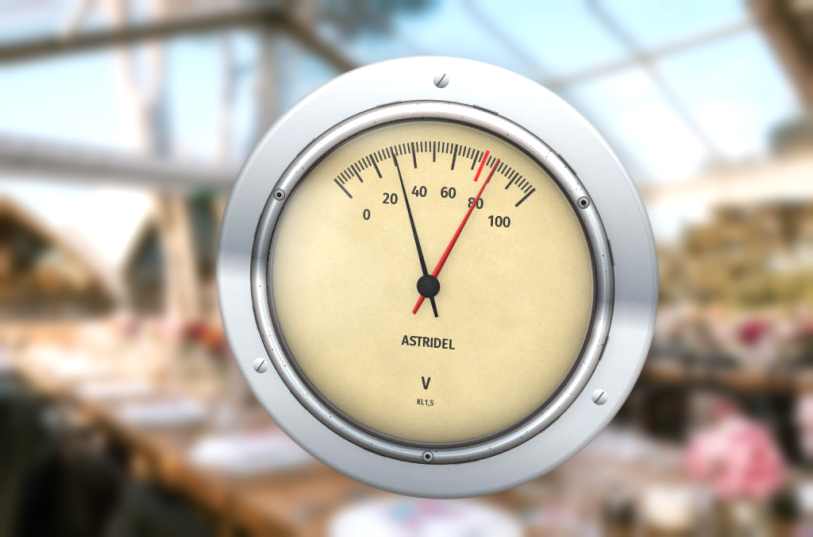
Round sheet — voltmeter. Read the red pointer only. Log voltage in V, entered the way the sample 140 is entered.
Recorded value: 80
